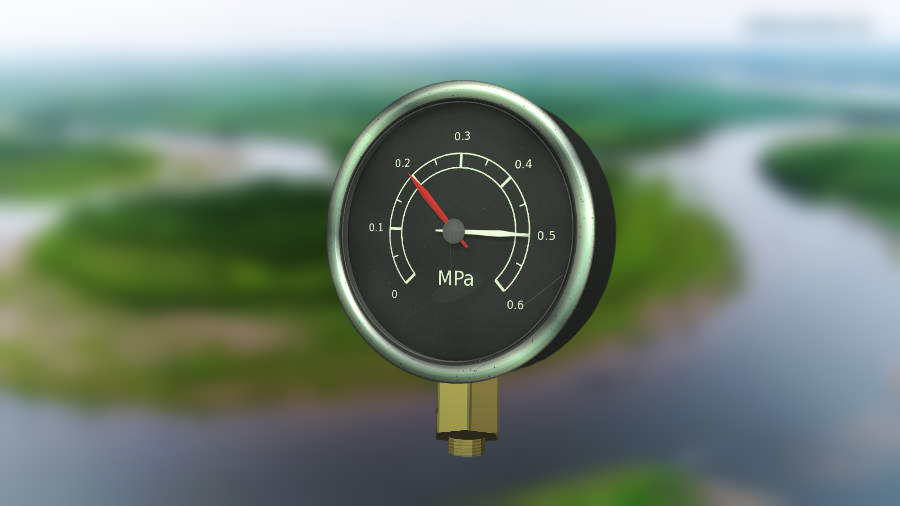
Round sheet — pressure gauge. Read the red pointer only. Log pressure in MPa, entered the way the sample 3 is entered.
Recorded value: 0.2
